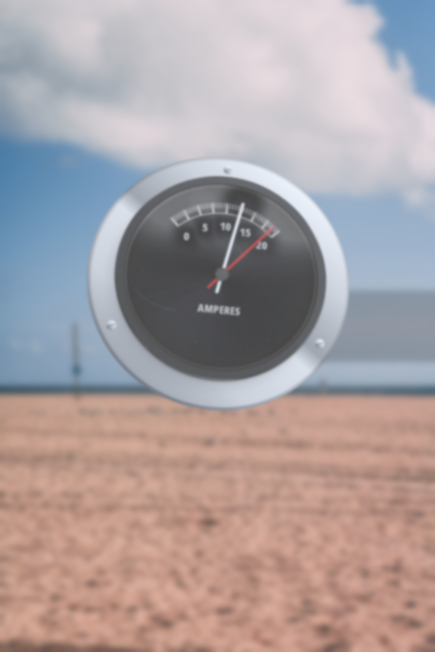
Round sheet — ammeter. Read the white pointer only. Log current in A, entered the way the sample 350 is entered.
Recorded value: 12.5
